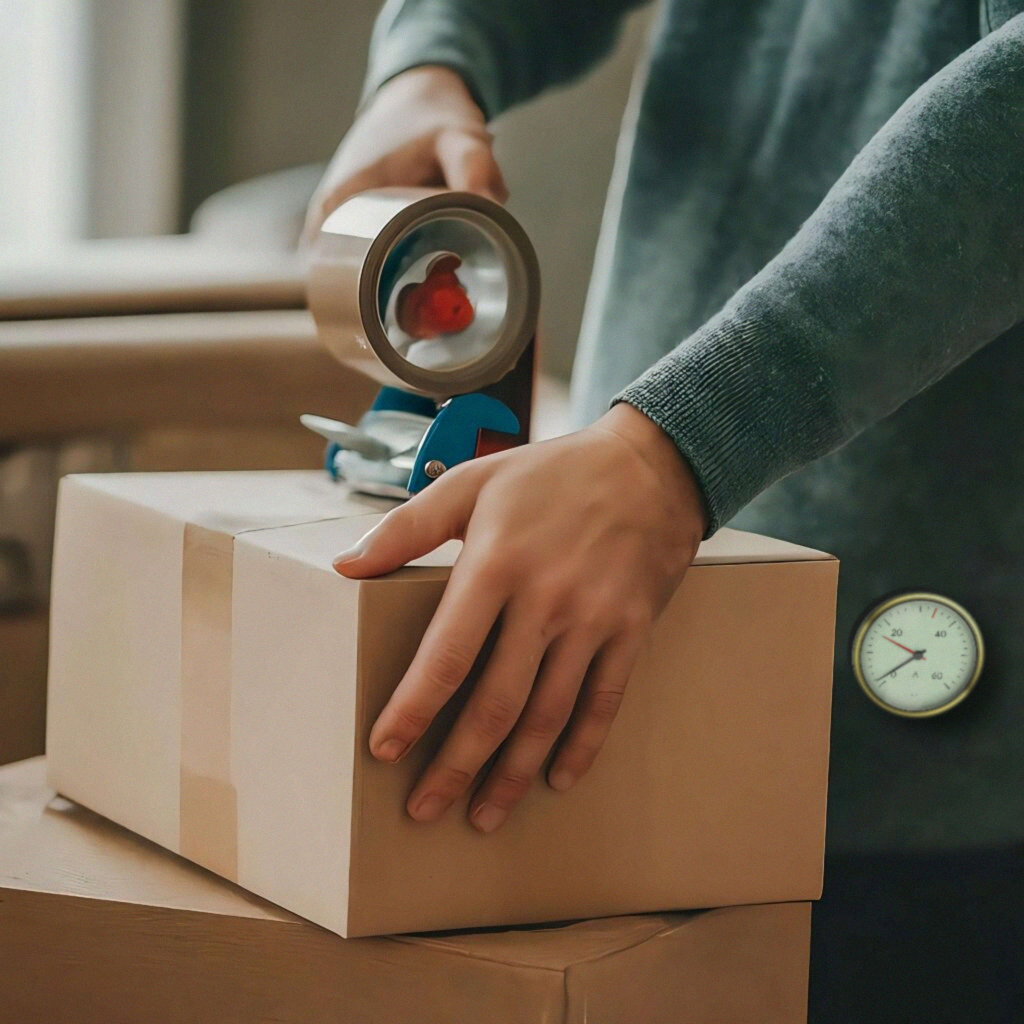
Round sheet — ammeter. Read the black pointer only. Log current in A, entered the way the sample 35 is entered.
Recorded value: 2
